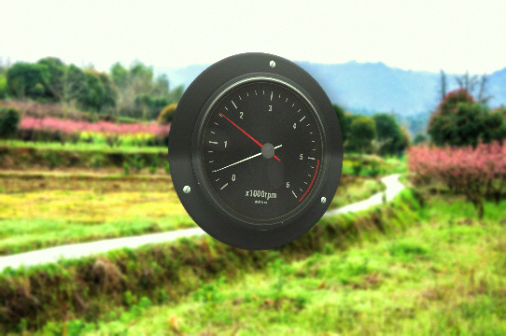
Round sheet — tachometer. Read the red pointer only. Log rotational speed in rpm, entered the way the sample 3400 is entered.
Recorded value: 1600
